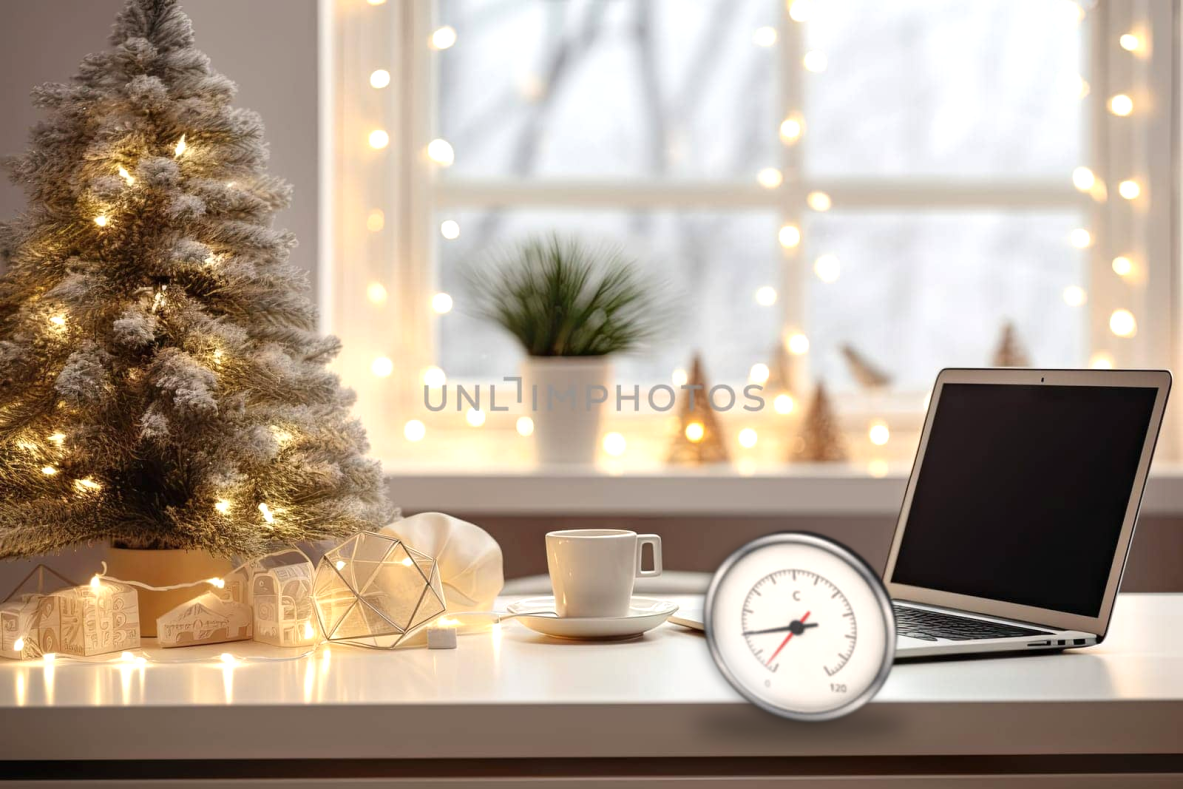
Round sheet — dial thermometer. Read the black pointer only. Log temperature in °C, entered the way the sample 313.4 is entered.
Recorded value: 20
